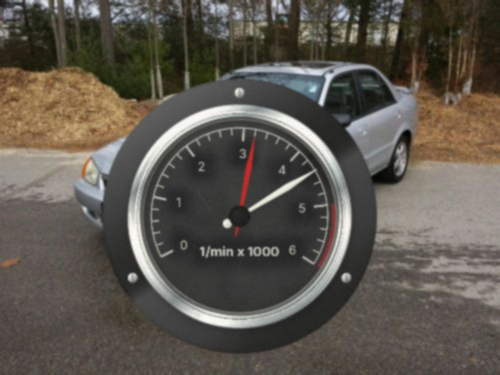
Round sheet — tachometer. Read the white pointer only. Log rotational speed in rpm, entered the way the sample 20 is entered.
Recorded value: 4400
